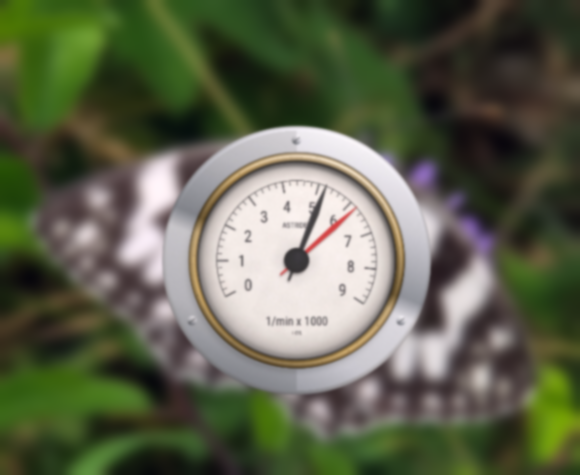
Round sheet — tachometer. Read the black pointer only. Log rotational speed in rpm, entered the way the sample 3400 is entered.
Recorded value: 5200
